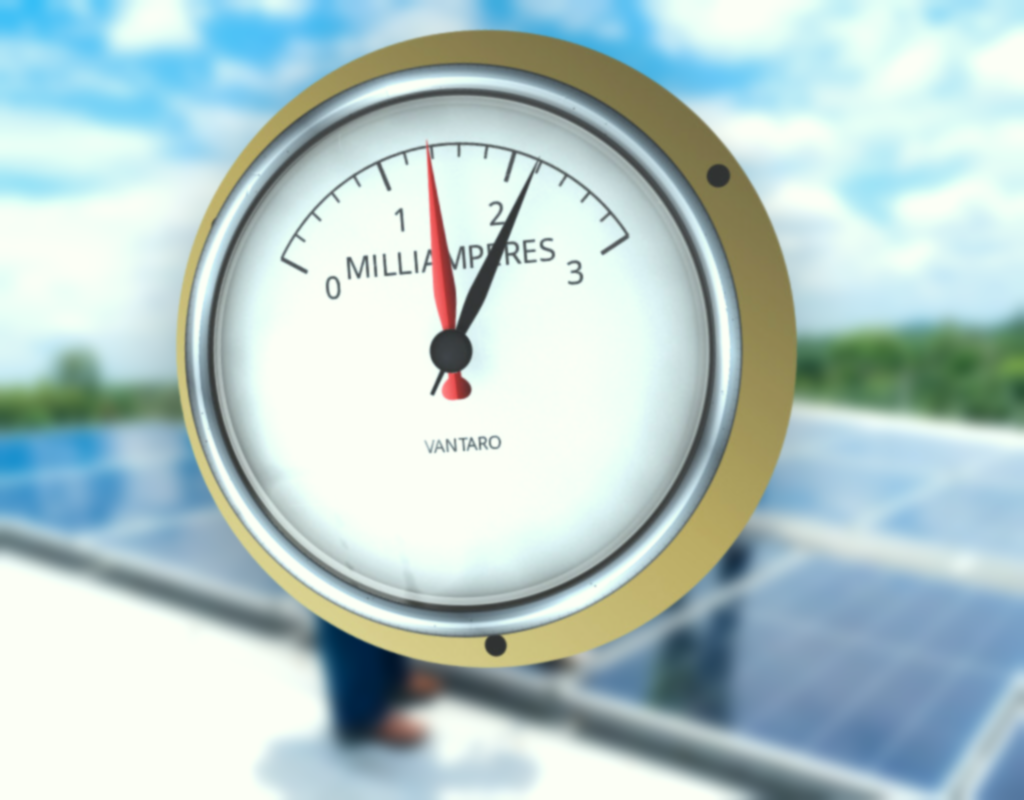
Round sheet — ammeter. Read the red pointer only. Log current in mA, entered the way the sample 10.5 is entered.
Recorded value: 1.4
